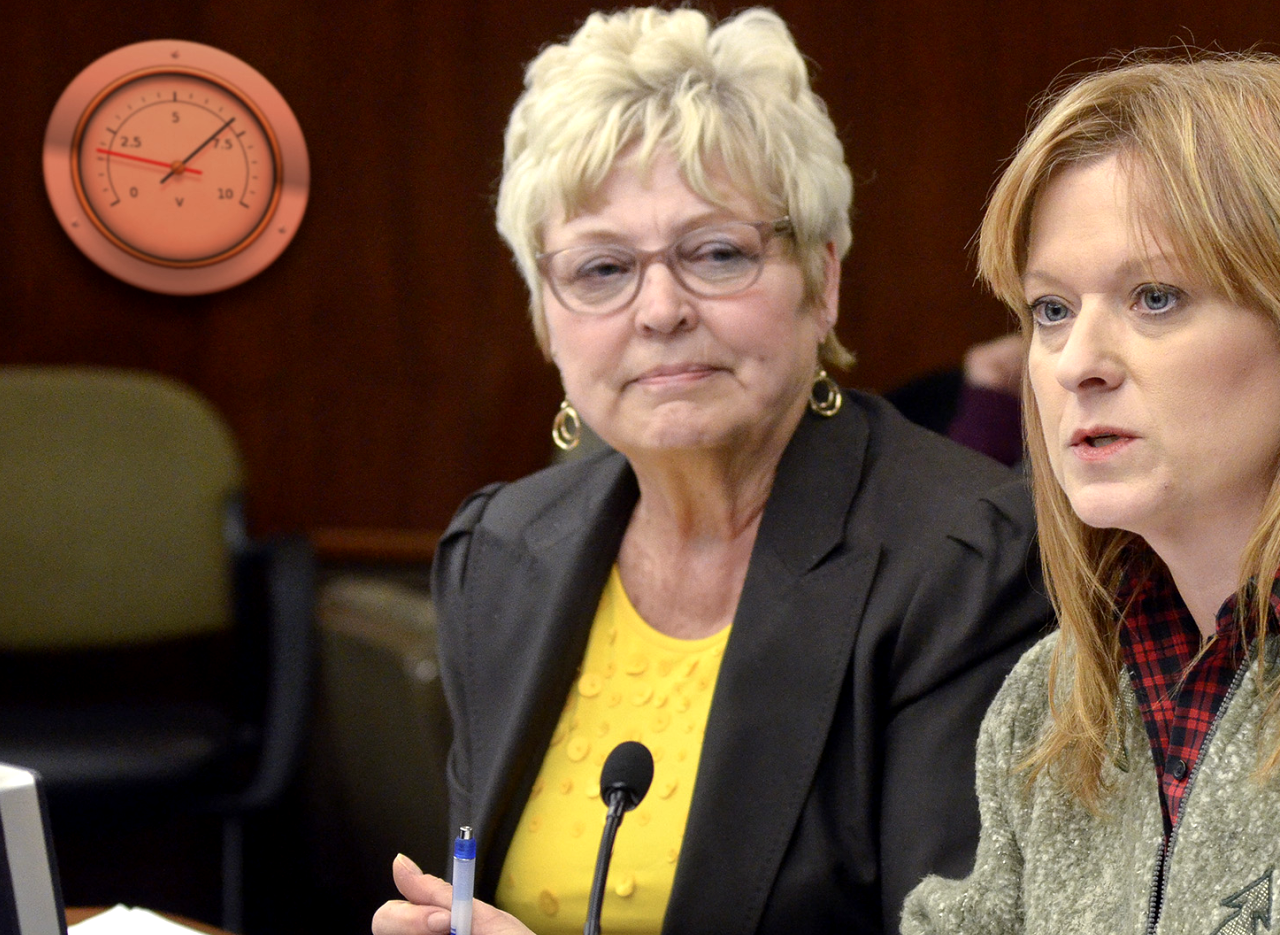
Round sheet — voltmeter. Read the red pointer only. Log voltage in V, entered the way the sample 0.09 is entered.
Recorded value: 1.75
